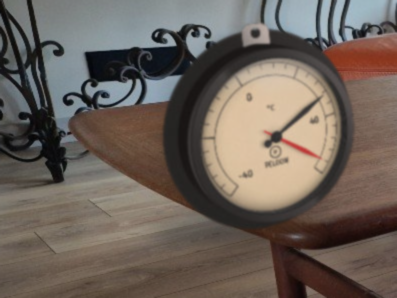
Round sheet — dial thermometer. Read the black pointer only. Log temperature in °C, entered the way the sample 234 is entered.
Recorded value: 32
